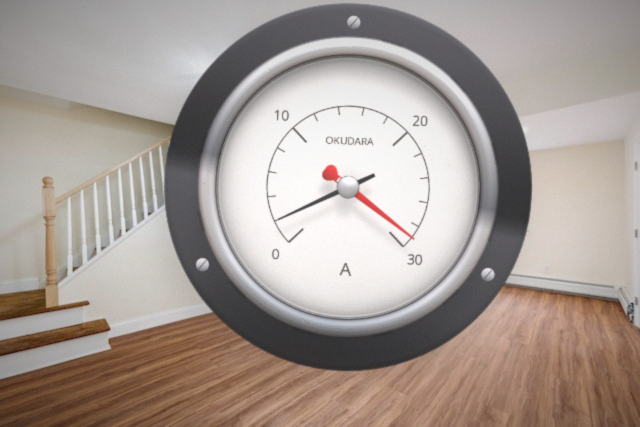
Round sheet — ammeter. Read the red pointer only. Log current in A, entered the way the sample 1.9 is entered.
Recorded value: 29
